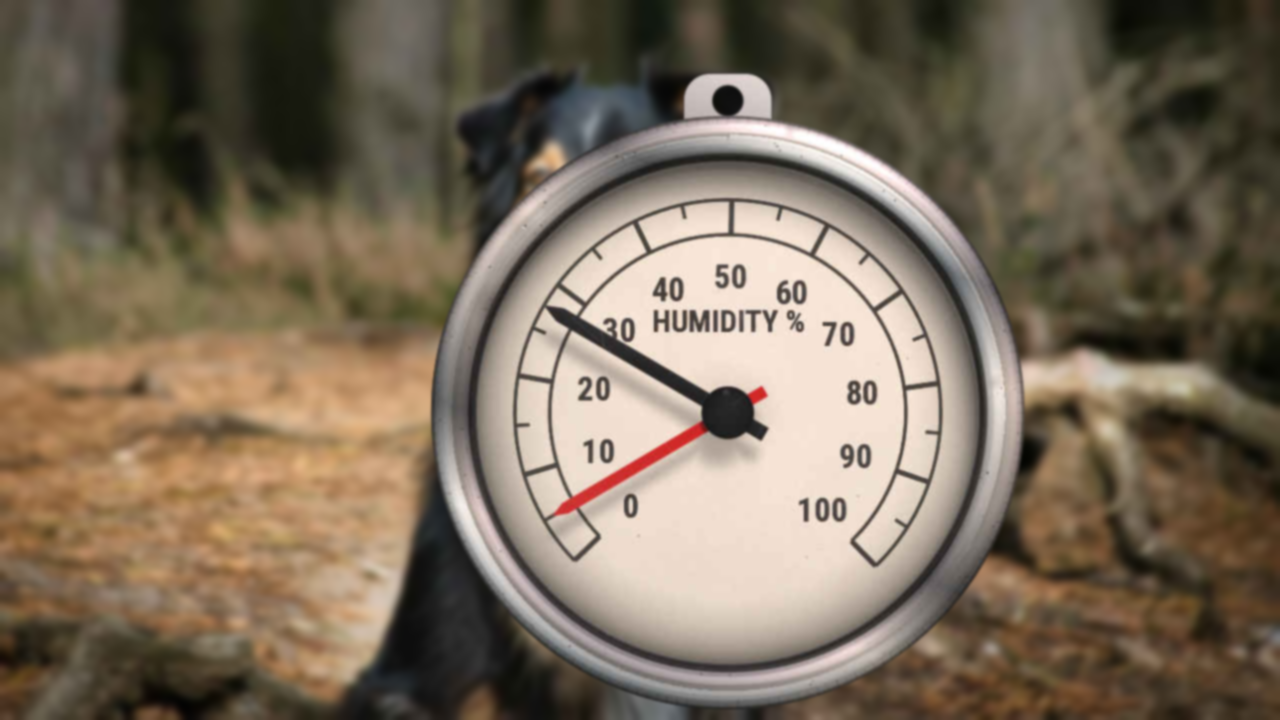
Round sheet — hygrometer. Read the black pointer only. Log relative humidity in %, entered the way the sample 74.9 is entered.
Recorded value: 27.5
